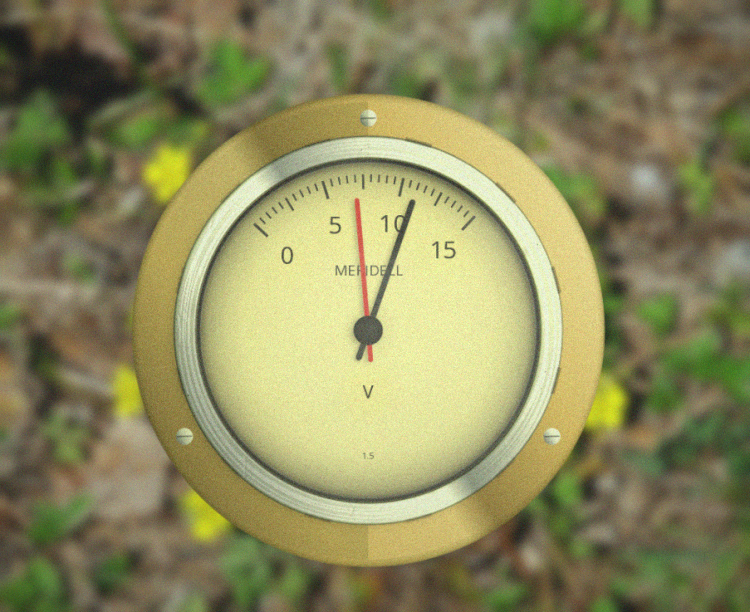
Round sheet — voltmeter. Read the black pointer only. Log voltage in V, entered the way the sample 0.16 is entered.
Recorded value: 11
